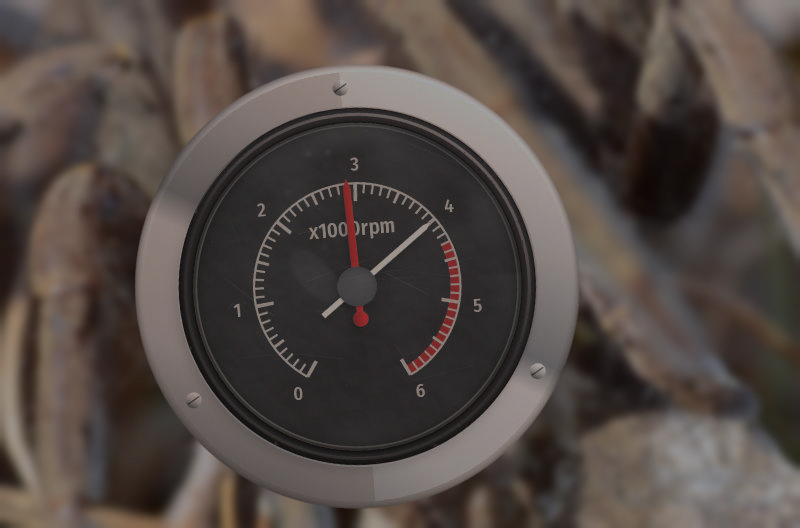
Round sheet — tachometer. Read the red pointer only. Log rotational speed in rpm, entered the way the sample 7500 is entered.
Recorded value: 2900
